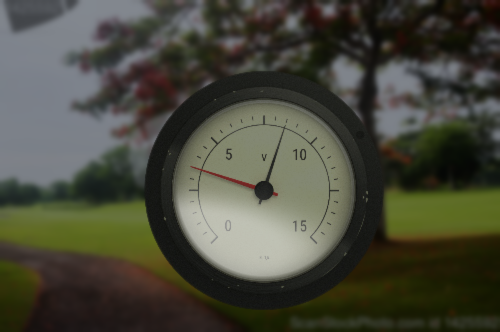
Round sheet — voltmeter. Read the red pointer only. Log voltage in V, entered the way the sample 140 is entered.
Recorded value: 3.5
